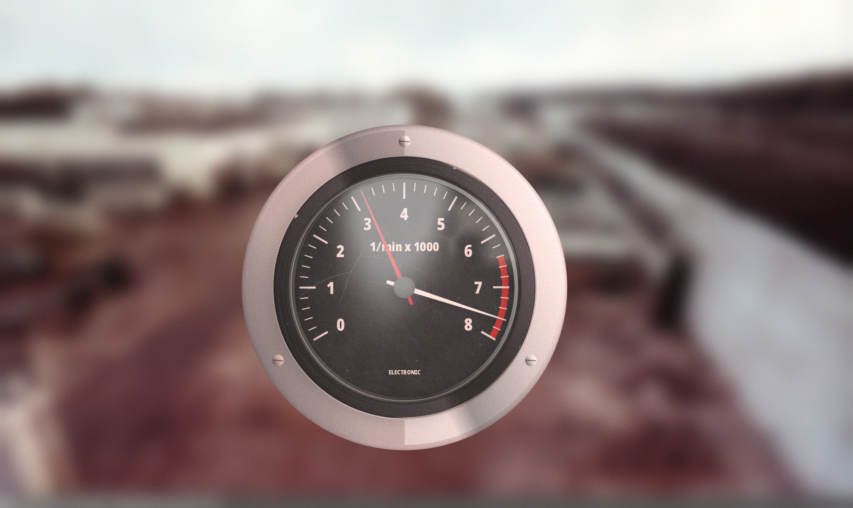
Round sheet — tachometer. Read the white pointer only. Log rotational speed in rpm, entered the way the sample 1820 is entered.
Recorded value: 7600
